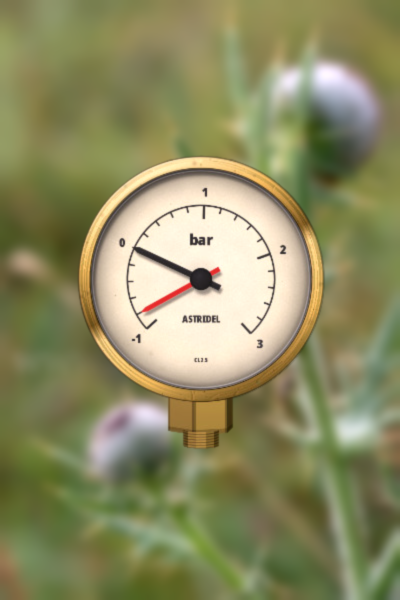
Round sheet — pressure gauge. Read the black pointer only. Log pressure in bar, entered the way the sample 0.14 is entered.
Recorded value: 0
